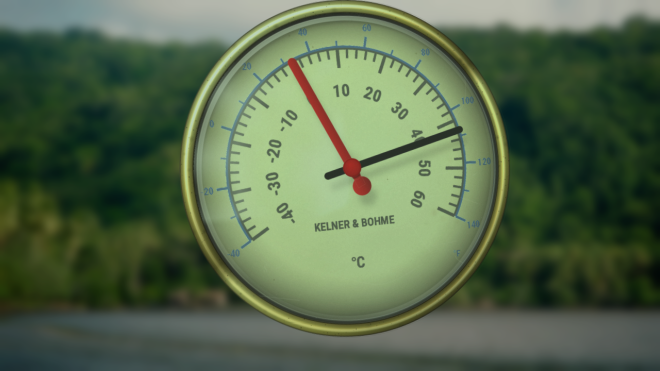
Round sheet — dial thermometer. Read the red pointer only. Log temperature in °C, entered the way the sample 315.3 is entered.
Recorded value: 0
